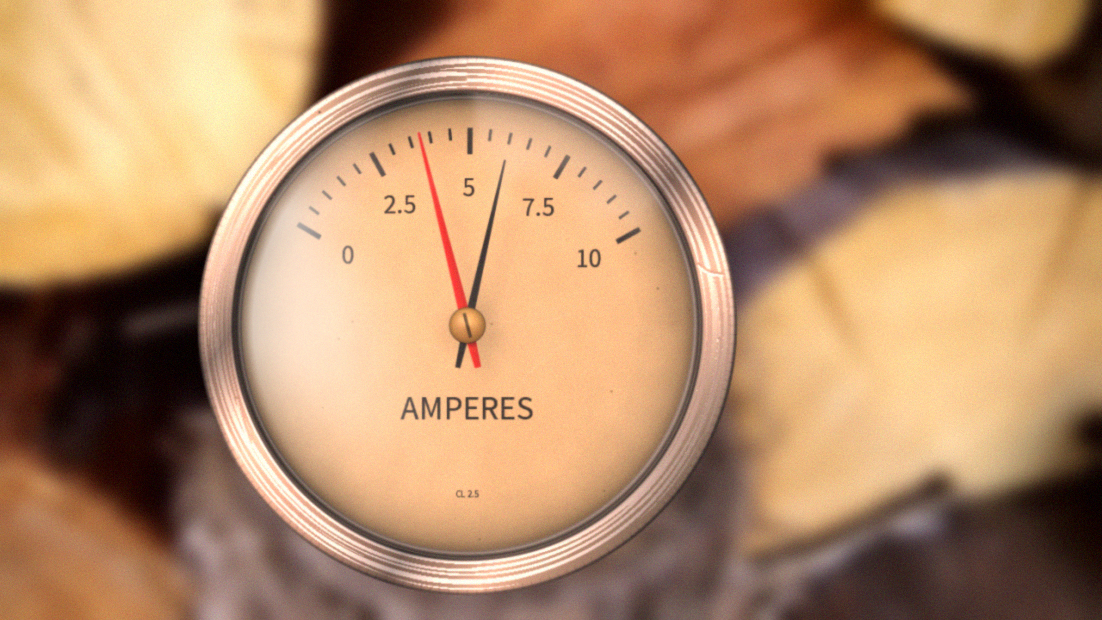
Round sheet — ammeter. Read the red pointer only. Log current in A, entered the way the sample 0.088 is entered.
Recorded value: 3.75
